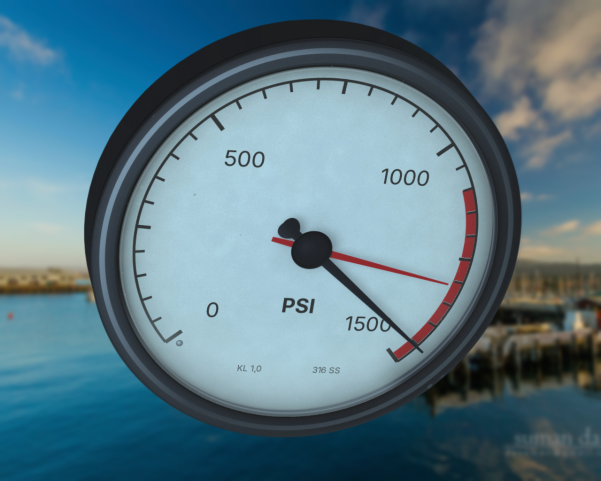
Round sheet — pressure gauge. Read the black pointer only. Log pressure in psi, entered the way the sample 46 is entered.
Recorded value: 1450
